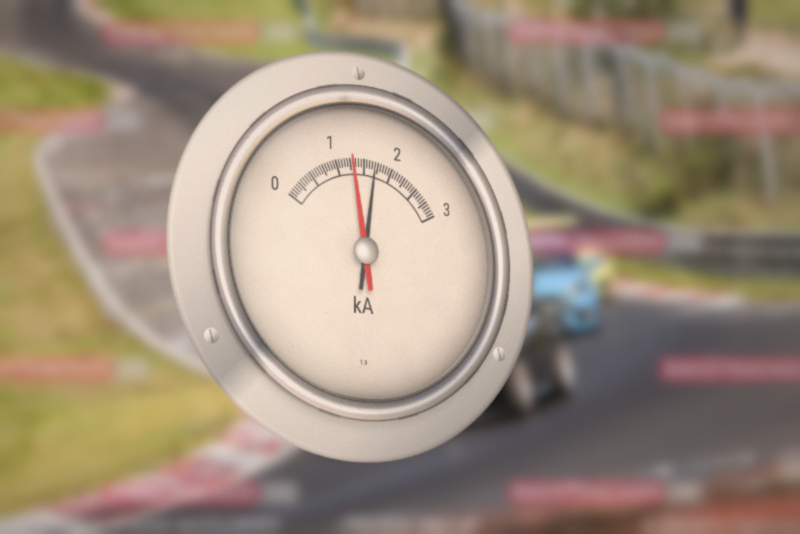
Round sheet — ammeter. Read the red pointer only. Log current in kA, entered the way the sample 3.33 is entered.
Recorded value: 1.25
